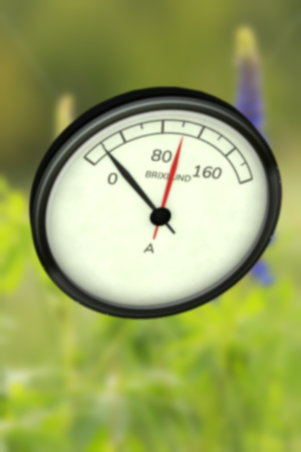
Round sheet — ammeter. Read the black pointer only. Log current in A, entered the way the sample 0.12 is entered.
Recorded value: 20
